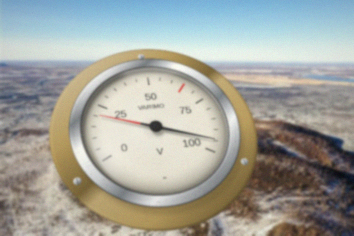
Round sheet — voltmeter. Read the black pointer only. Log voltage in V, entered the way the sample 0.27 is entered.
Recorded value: 95
